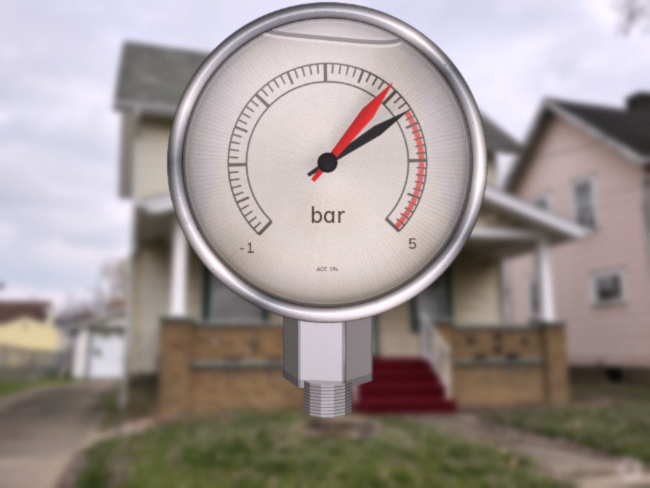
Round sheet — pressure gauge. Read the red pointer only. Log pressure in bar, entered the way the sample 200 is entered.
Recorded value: 2.9
